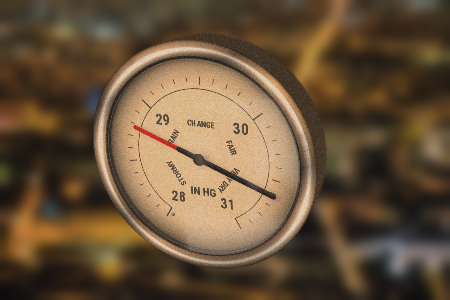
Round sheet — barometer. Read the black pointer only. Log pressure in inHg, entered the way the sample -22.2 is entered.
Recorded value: 30.6
